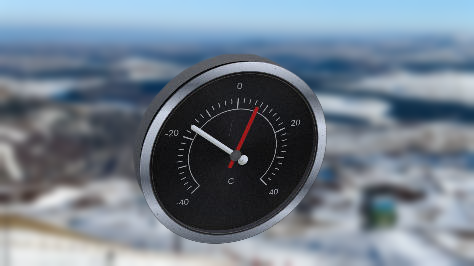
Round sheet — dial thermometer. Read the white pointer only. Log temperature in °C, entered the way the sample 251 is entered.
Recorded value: -16
